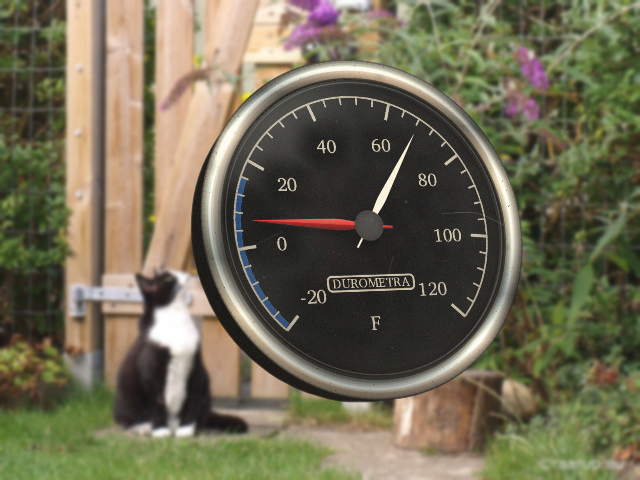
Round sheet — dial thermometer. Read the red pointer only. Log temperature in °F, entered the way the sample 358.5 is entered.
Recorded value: 6
